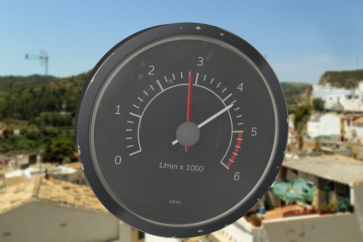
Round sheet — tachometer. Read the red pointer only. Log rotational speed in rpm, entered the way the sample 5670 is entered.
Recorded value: 2800
